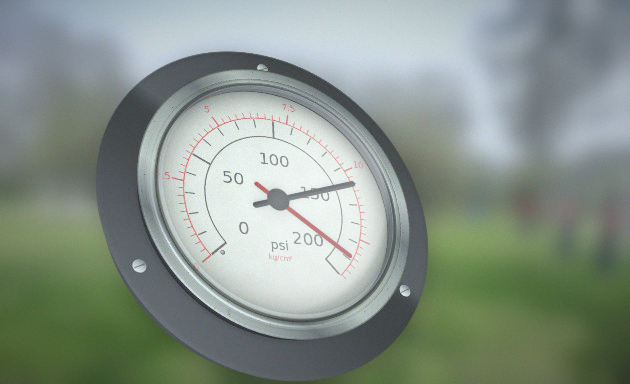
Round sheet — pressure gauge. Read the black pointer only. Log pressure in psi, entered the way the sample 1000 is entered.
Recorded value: 150
